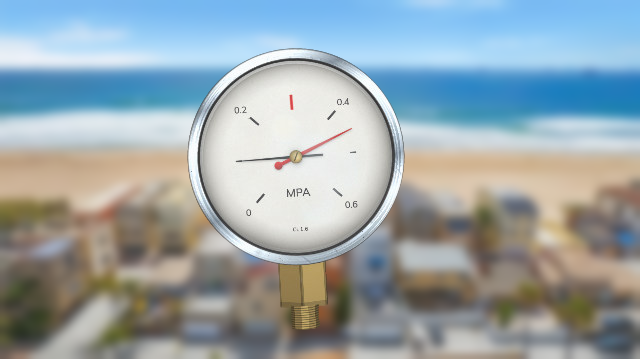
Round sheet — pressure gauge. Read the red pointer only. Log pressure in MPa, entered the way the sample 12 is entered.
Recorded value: 0.45
